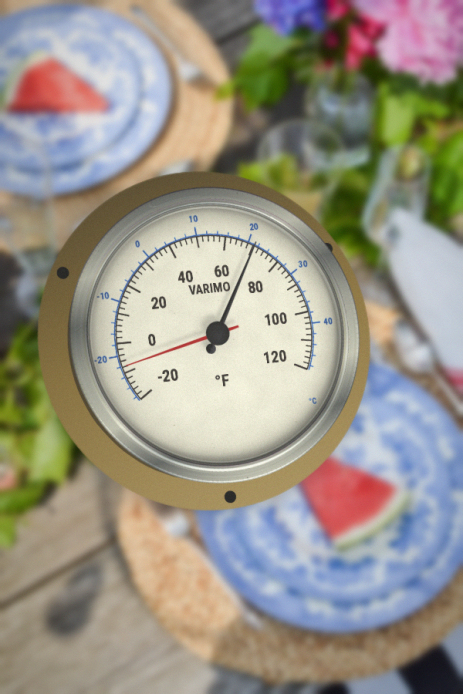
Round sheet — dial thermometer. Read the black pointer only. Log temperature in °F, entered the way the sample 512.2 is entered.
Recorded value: 70
